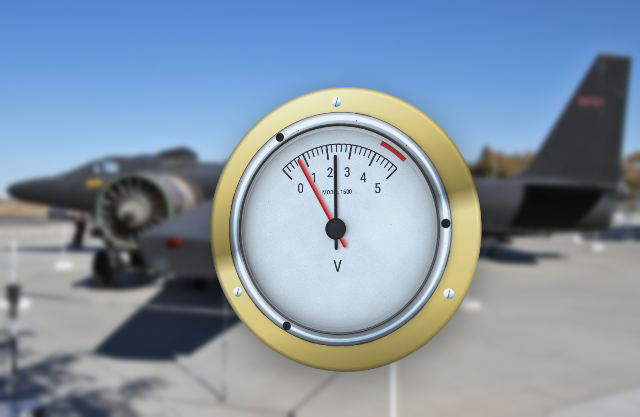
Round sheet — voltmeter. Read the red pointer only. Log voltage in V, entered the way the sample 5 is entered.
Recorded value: 0.8
